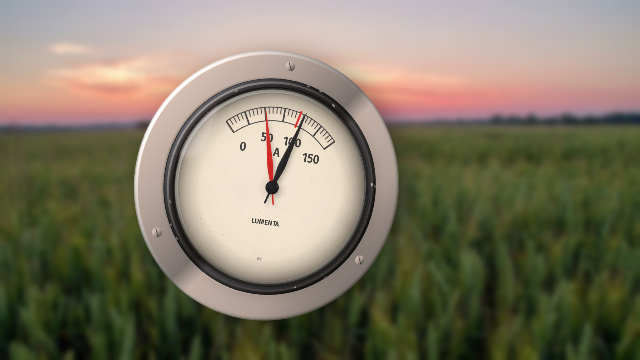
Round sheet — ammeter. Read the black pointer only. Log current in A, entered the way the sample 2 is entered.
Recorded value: 100
